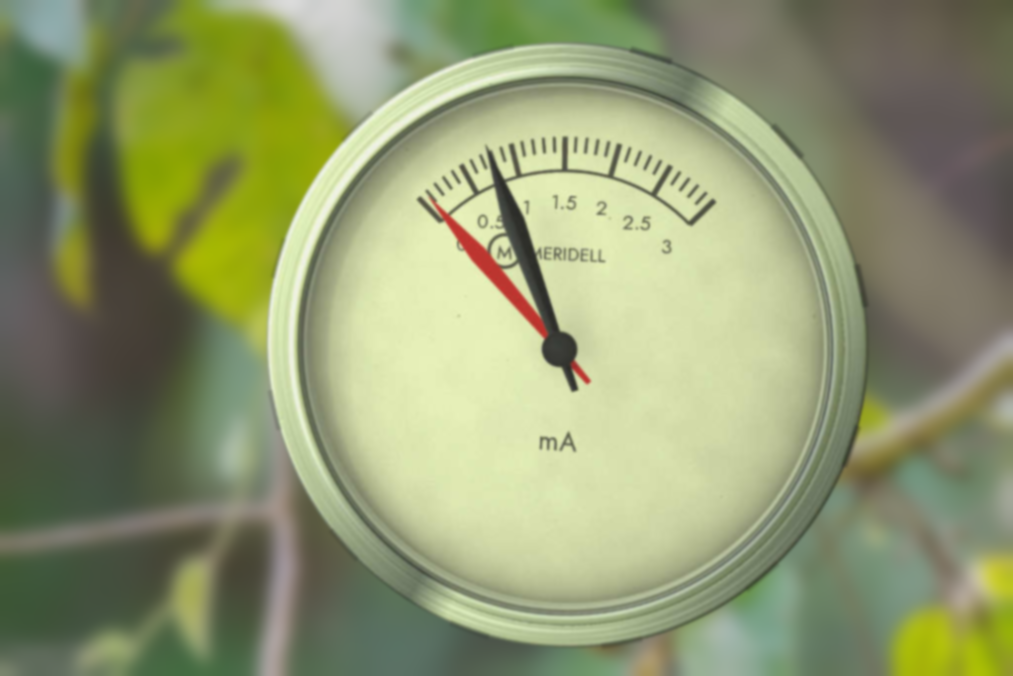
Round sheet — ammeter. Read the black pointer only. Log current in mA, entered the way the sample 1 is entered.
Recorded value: 0.8
